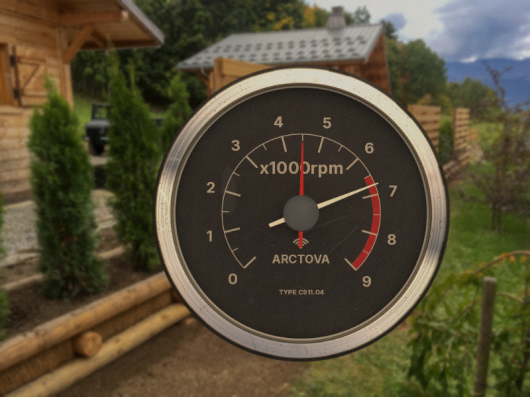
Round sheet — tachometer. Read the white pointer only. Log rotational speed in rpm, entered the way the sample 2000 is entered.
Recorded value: 6750
